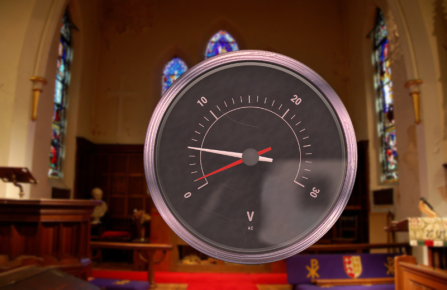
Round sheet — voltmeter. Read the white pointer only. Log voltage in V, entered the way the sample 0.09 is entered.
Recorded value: 5
